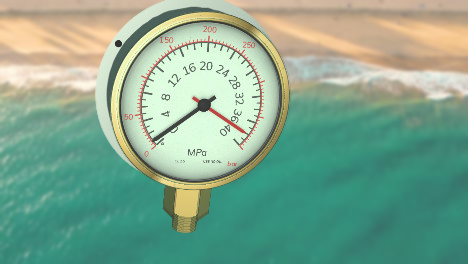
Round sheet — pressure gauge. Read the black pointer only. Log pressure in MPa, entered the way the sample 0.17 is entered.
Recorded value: 1
